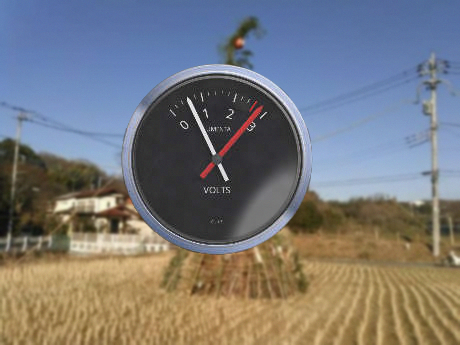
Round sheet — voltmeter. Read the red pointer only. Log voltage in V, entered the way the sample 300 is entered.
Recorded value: 2.8
